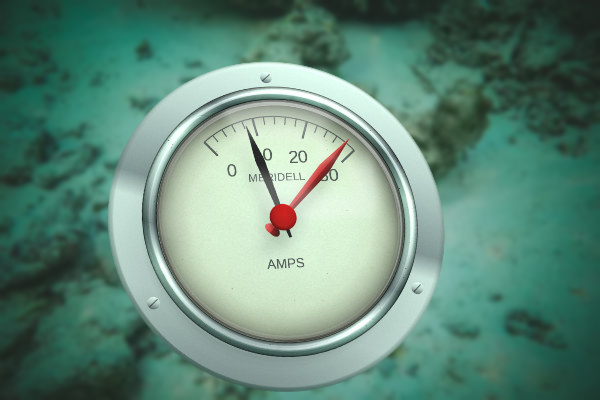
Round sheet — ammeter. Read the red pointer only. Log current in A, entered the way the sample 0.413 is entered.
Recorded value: 28
